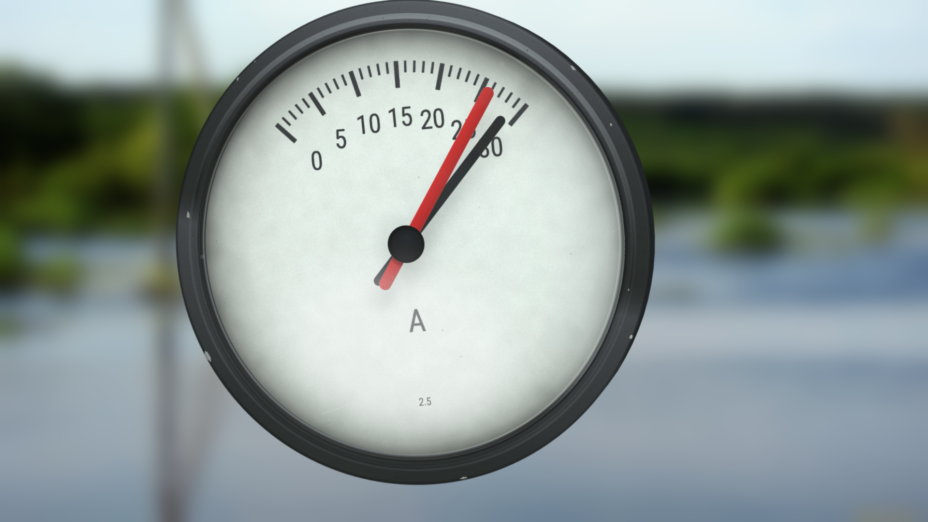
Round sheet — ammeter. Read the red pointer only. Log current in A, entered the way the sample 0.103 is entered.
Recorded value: 26
